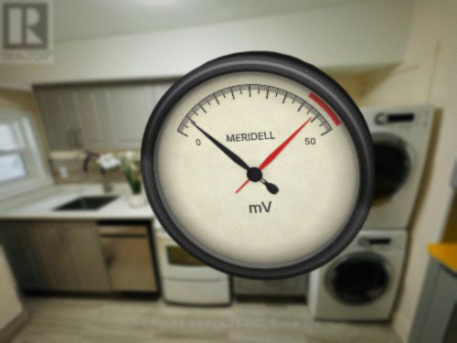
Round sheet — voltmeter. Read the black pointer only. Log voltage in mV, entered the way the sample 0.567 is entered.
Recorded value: 5
